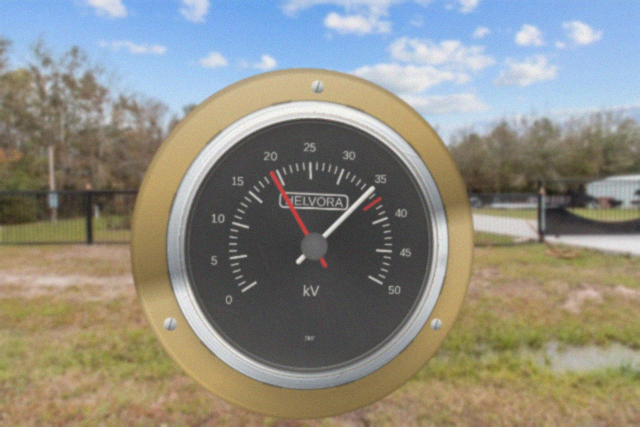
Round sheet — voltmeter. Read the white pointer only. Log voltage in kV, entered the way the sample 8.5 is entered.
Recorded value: 35
